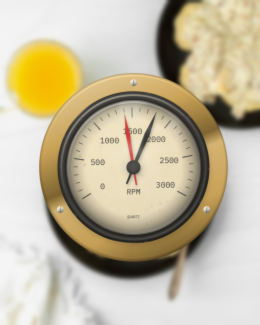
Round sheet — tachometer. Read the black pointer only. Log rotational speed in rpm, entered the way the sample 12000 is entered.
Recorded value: 1800
